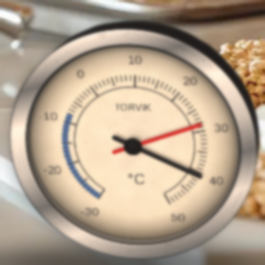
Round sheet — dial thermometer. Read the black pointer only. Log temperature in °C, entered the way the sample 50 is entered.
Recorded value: 40
